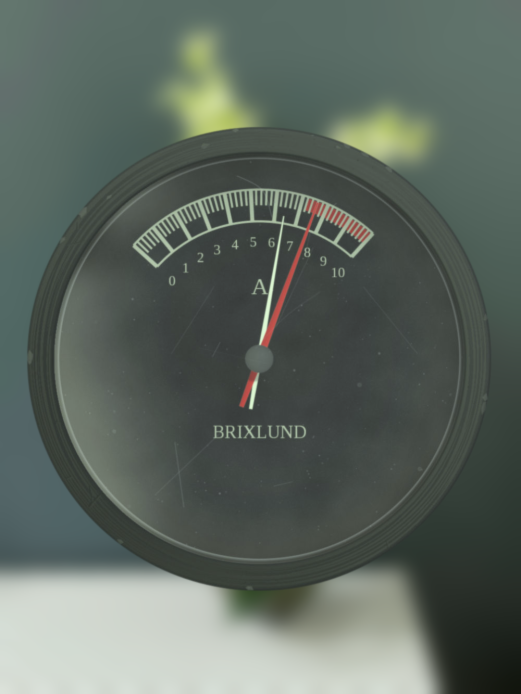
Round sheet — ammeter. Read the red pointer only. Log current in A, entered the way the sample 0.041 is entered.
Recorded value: 7.6
